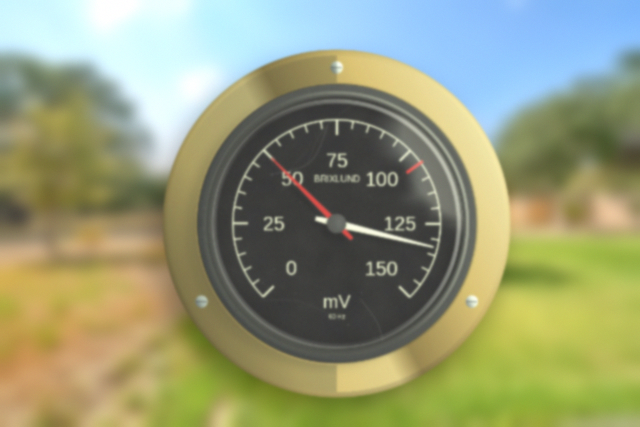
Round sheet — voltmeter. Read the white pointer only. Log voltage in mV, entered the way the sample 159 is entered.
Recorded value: 132.5
